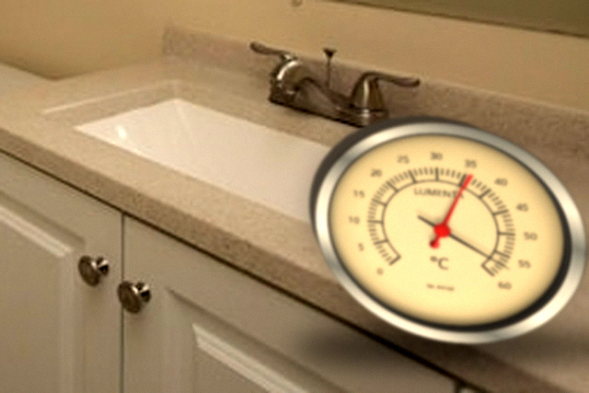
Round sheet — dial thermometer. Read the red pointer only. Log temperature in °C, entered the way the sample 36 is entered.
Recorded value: 35
